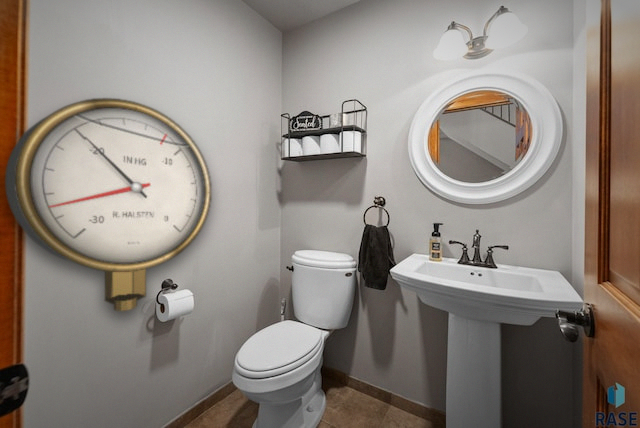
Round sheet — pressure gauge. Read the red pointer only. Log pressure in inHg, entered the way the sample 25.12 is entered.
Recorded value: -27
